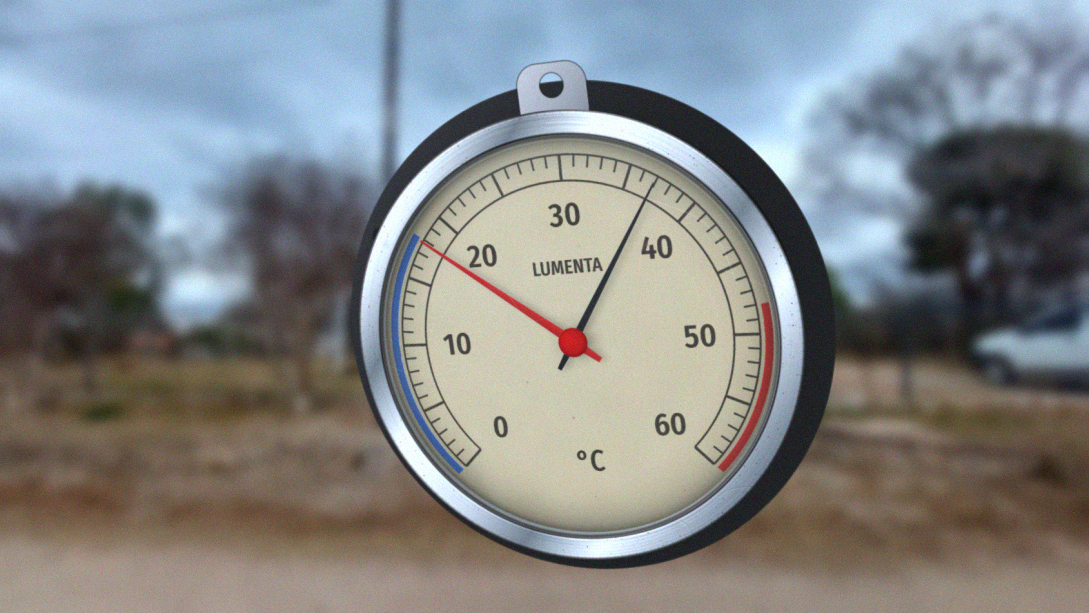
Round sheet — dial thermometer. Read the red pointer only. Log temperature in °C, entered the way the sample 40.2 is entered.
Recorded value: 18
